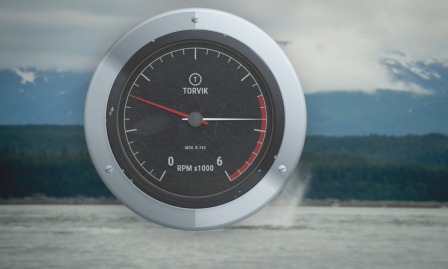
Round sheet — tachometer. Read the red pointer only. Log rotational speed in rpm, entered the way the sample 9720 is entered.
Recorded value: 1600
